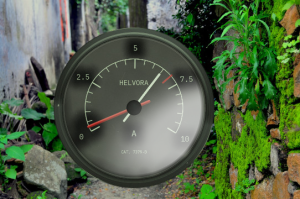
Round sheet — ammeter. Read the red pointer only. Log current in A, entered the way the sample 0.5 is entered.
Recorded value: 0.25
